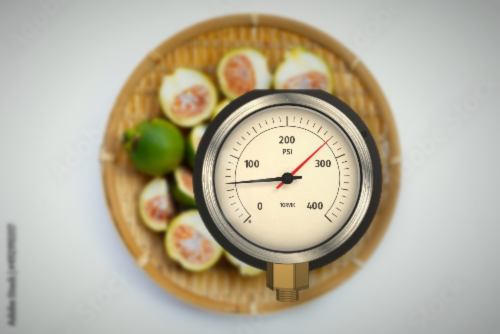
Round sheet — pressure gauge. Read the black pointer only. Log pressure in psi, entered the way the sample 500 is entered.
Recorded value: 60
